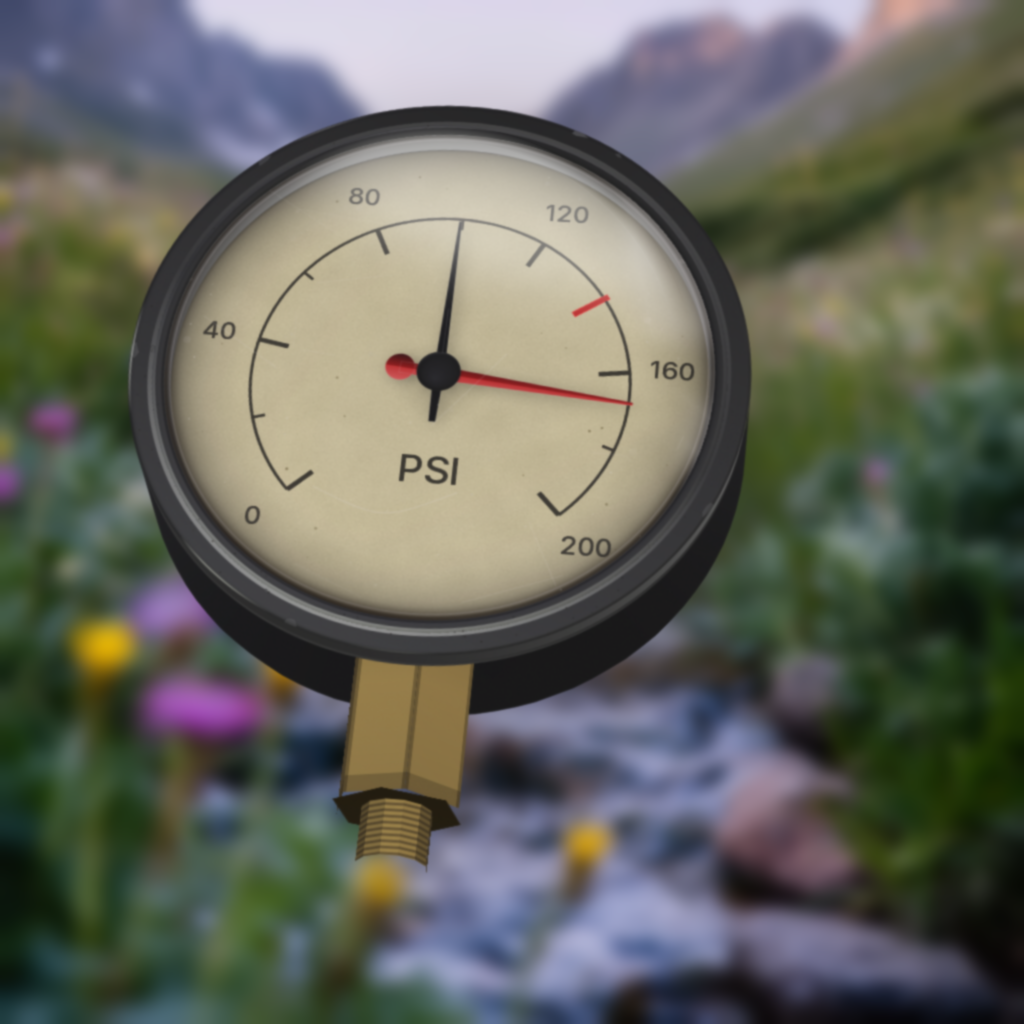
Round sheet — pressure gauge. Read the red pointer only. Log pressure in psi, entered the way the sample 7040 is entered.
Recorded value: 170
